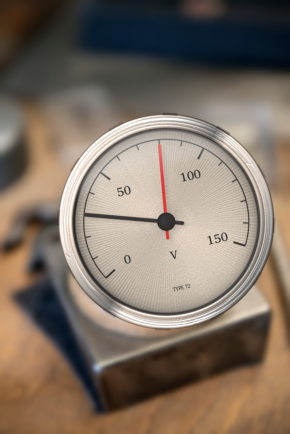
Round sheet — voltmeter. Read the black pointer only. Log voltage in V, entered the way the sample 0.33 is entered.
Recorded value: 30
